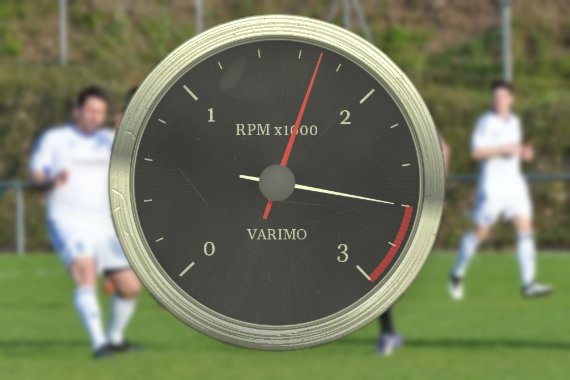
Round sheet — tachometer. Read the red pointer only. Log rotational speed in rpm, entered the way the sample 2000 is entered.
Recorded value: 1700
